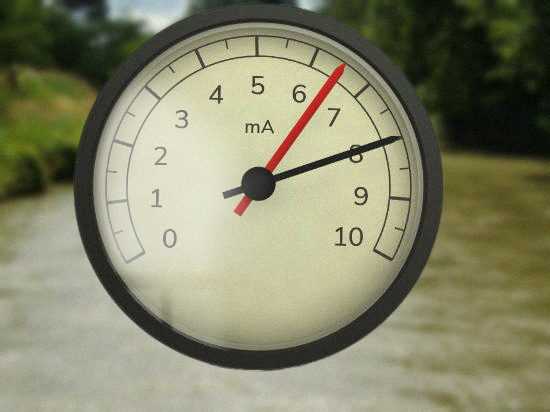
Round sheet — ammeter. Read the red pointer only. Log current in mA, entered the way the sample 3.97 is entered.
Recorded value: 6.5
